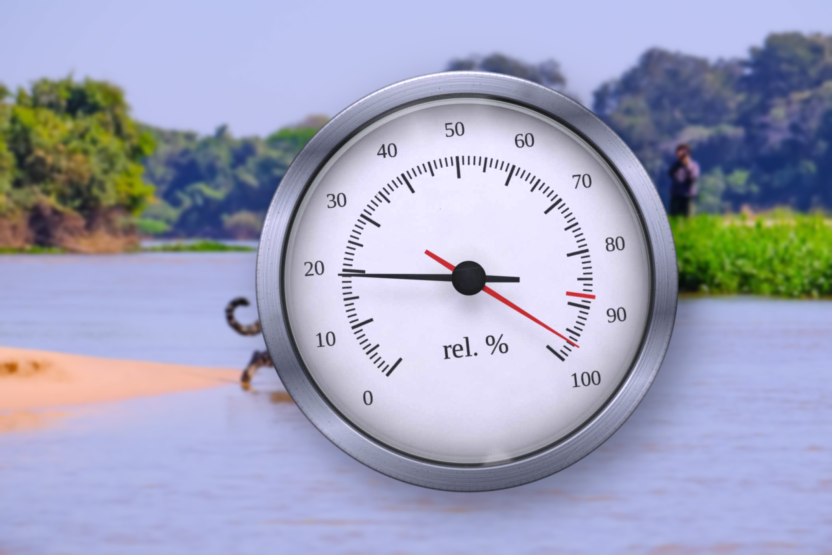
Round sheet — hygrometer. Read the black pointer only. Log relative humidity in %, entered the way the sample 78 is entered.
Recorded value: 19
